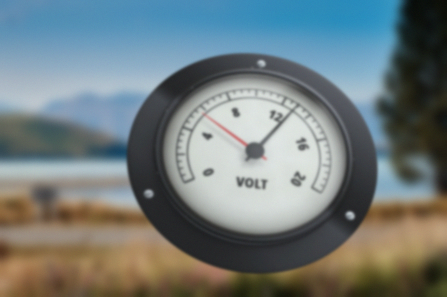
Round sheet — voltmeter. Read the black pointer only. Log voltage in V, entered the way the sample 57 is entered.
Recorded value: 13
